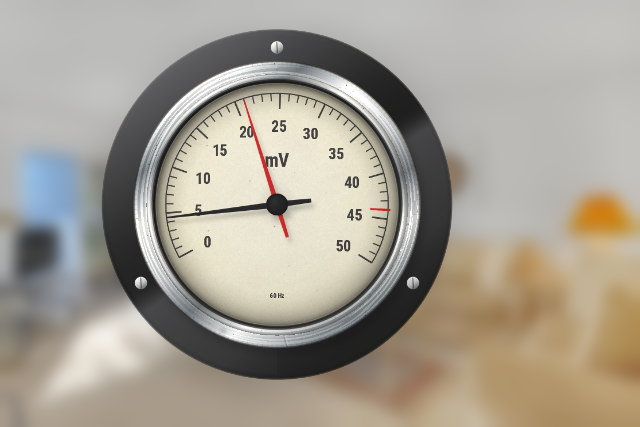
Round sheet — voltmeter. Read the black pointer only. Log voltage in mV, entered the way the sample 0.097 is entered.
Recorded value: 4.5
